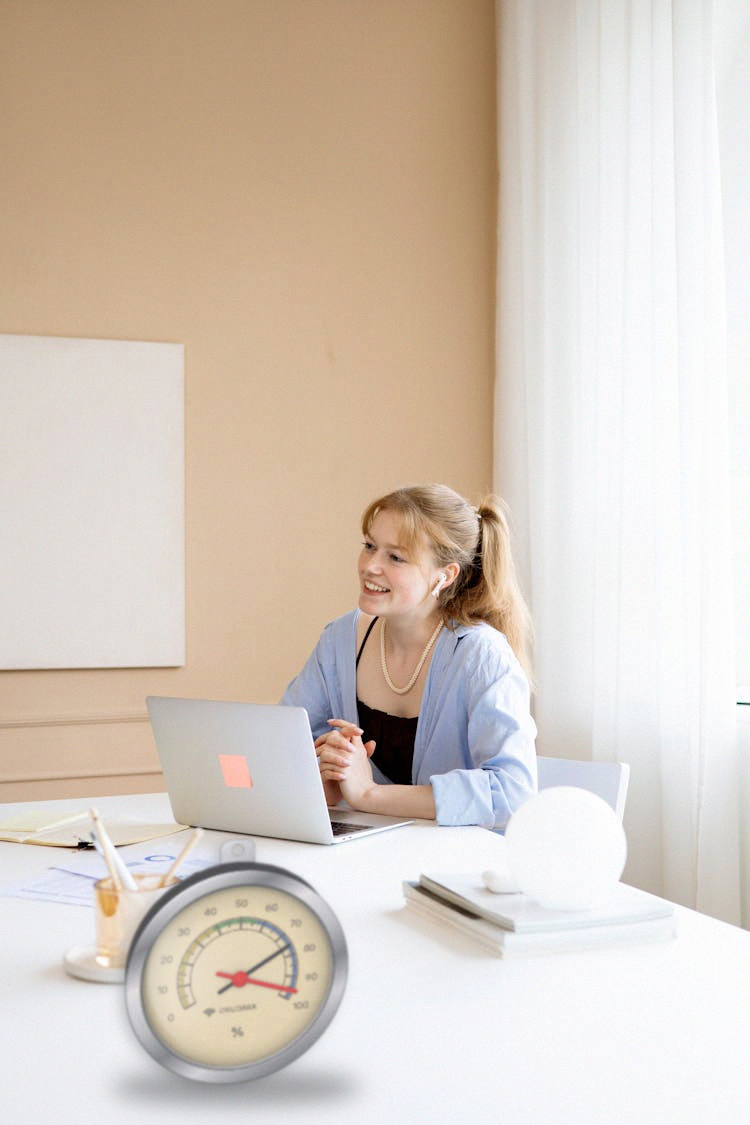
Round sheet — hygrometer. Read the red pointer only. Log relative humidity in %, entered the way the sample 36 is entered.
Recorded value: 95
